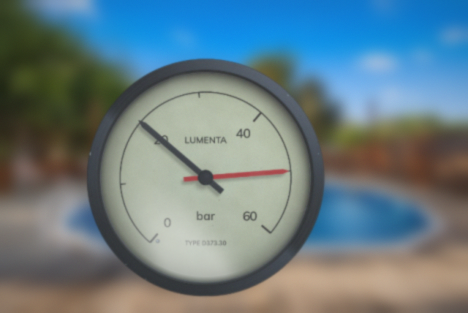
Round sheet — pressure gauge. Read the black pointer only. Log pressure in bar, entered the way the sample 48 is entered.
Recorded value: 20
